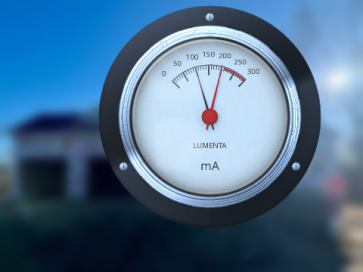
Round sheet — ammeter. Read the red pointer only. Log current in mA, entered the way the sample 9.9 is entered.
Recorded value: 200
